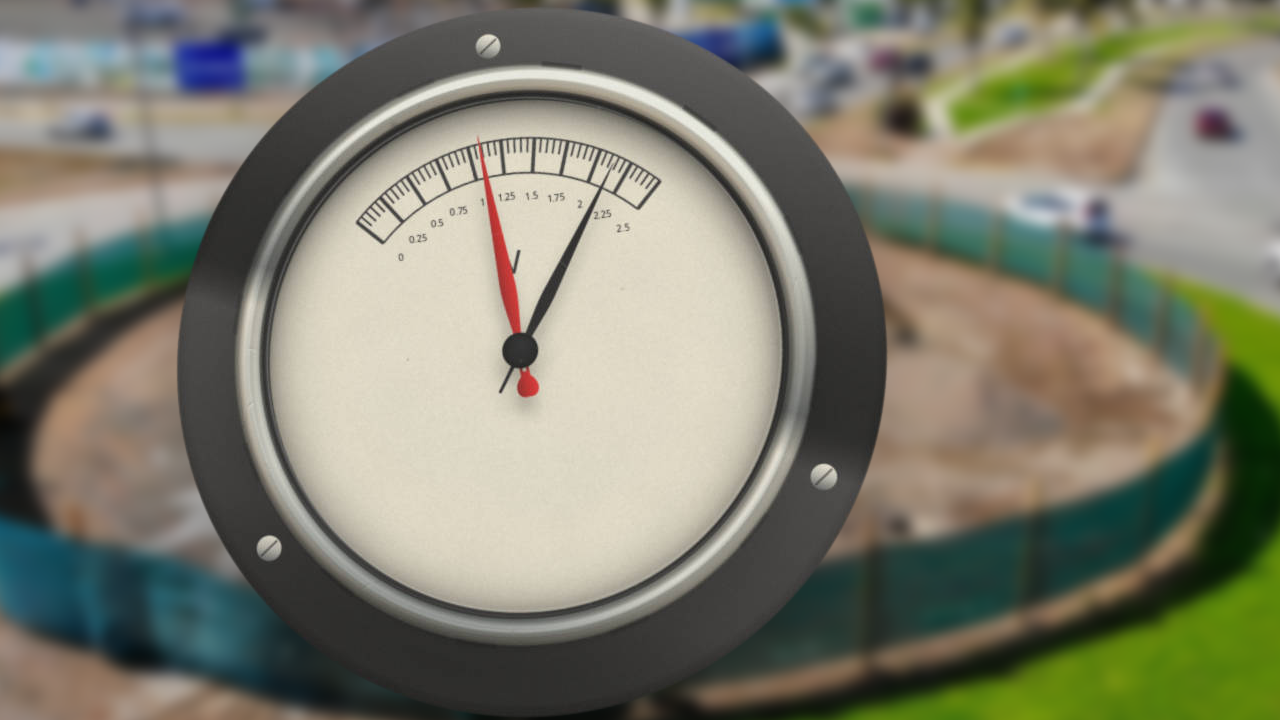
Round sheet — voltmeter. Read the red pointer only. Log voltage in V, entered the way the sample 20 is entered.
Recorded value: 1.1
